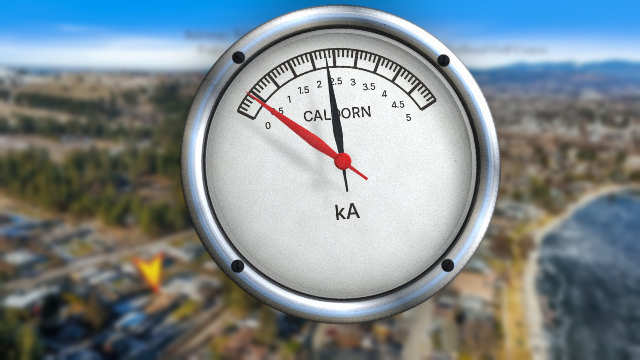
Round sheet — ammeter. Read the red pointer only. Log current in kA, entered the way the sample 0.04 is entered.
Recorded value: 0.4
